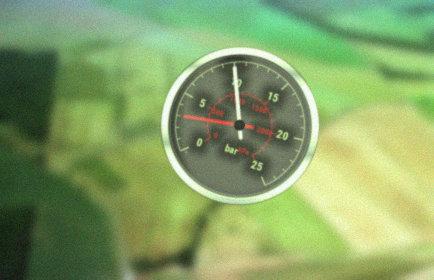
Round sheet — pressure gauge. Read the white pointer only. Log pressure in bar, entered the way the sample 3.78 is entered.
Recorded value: 10
